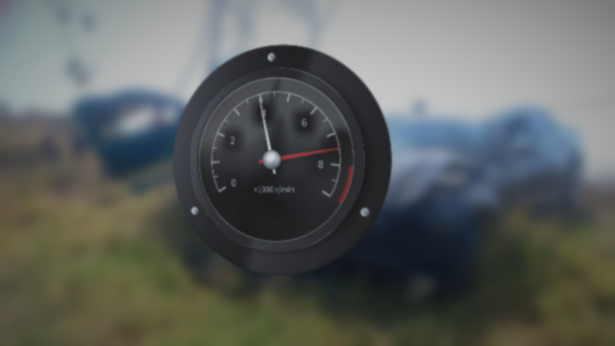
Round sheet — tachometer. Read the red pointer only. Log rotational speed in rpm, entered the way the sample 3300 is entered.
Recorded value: 7500
